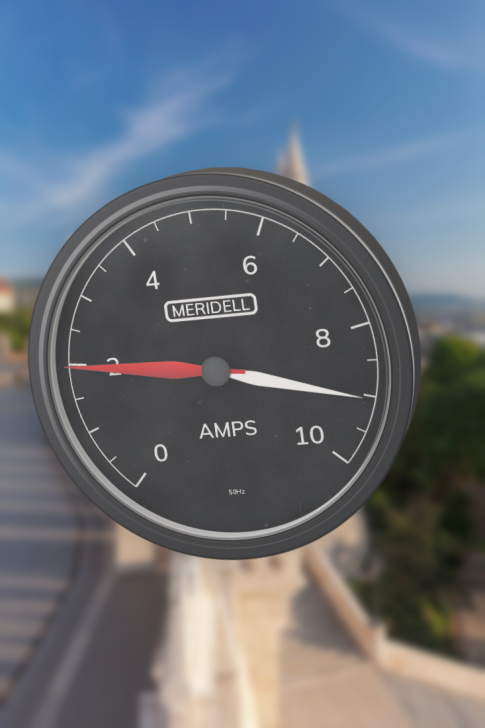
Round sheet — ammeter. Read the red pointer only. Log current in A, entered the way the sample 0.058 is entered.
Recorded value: 2
